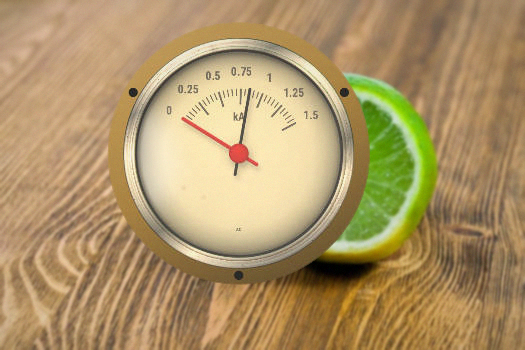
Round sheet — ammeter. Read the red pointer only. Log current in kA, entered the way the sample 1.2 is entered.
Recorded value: 0
